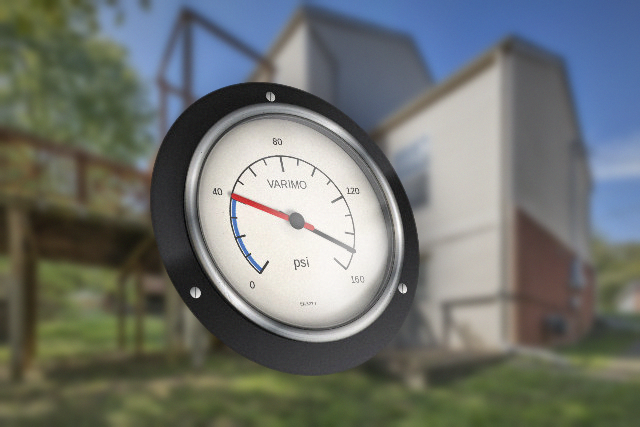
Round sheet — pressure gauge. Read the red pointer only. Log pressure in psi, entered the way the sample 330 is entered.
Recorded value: 40
